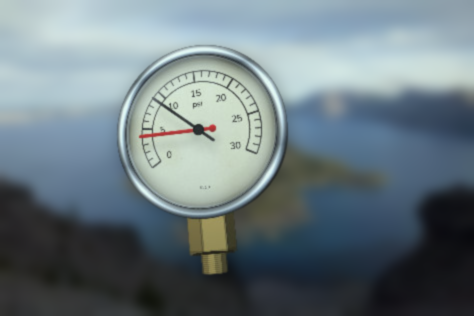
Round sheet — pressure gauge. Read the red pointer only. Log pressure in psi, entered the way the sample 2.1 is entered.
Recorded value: 4
